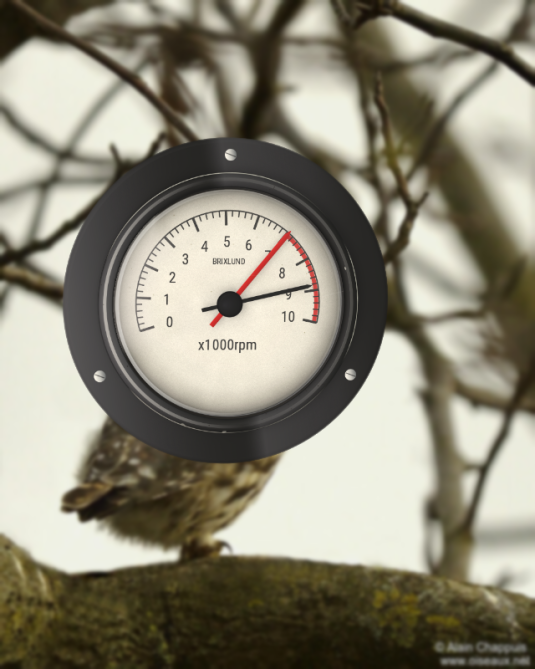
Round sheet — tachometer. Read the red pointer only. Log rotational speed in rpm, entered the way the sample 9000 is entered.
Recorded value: 7000
